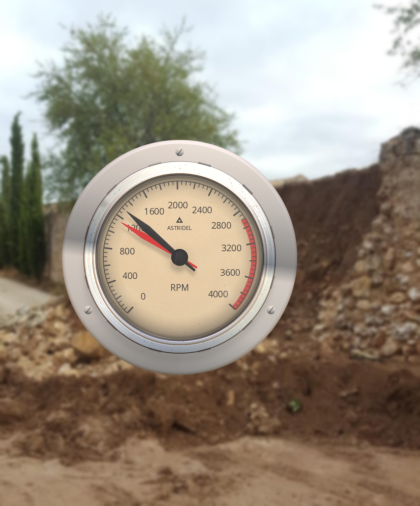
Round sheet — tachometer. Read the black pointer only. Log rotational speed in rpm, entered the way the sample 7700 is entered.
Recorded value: 1300
